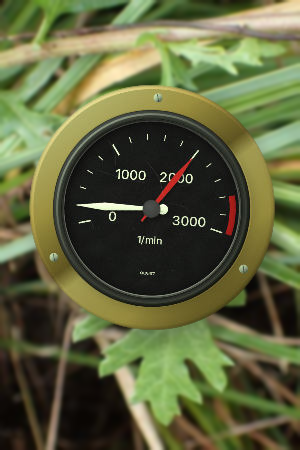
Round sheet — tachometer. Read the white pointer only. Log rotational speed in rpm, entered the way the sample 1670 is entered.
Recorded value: 200
